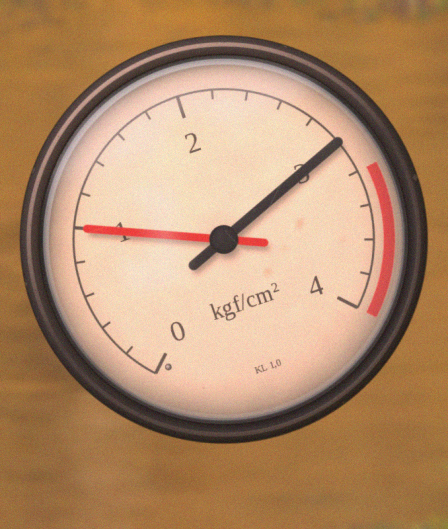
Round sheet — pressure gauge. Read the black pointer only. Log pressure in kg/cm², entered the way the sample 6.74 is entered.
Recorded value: 3
